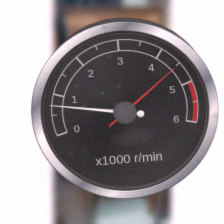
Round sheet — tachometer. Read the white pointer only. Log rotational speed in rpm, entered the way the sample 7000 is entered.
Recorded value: 750
